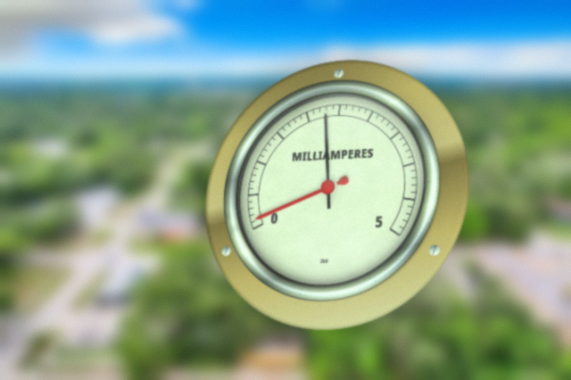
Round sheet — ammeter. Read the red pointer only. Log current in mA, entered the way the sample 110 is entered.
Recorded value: 0.1
